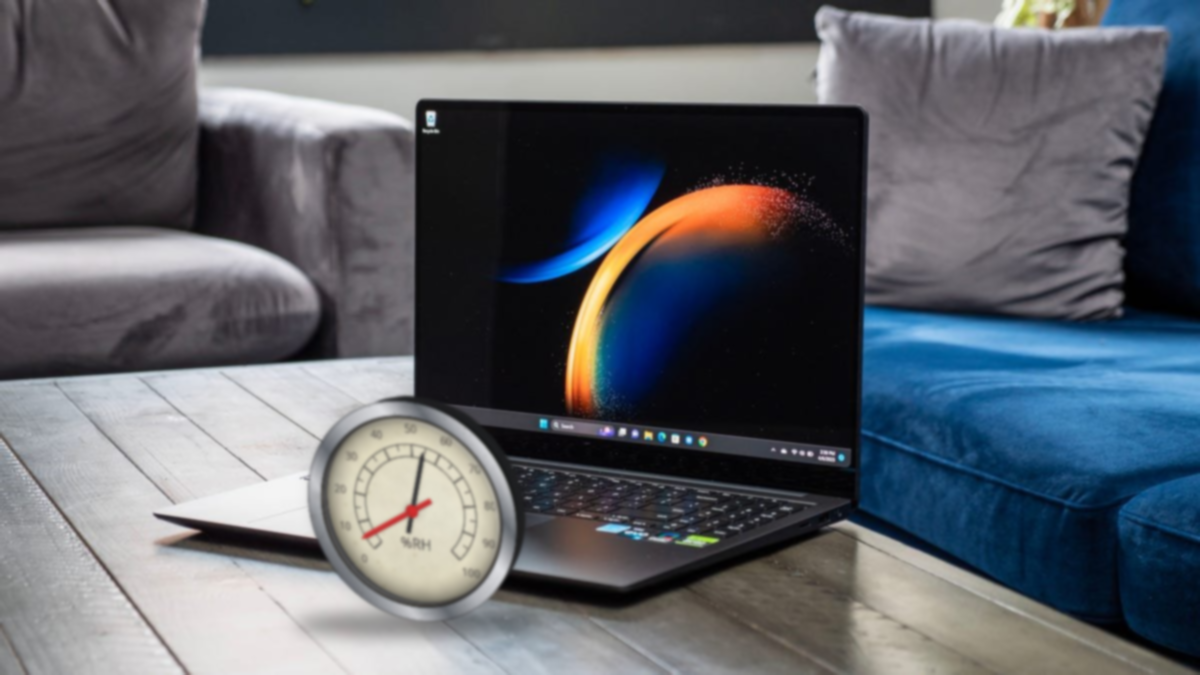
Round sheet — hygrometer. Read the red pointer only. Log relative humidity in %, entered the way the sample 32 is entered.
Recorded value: 5
